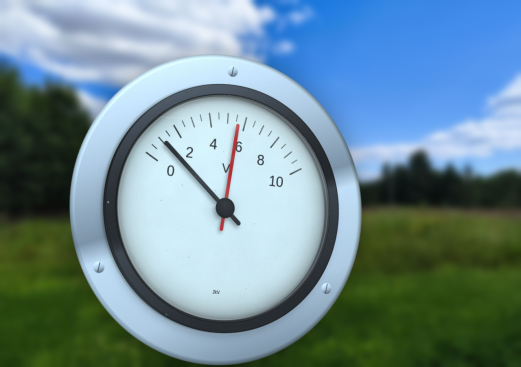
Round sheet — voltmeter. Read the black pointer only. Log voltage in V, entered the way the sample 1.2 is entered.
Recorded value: 1
